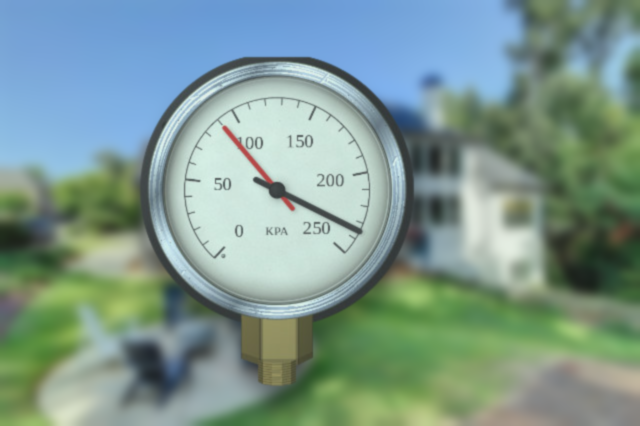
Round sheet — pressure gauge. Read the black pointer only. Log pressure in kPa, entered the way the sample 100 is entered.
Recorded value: 235
